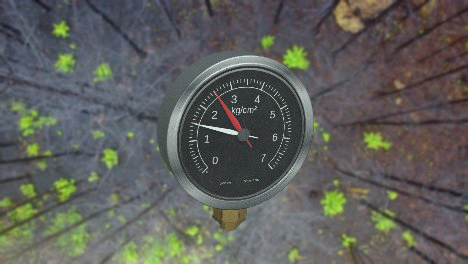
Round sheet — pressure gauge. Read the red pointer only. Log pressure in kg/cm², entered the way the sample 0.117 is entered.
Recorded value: 2.5
